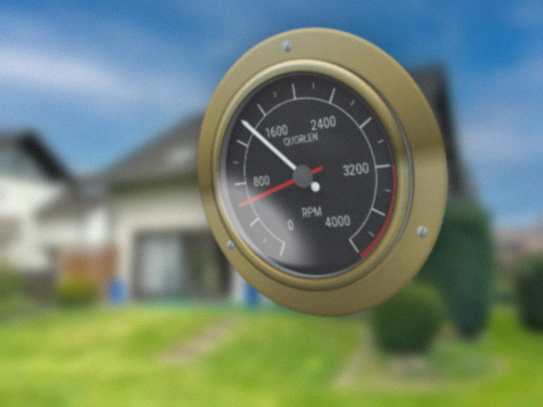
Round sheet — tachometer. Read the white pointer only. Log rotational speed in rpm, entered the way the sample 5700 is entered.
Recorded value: 1400
